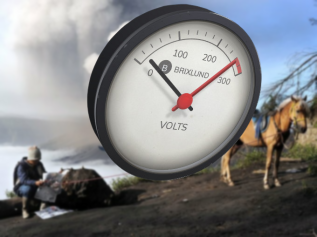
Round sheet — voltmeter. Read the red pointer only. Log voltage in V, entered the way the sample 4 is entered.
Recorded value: 260
